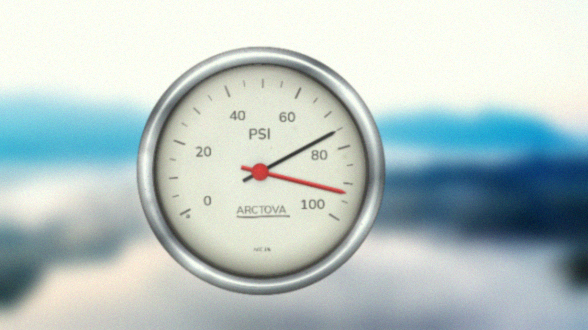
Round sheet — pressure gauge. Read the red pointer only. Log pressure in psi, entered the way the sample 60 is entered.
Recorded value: 92.5
